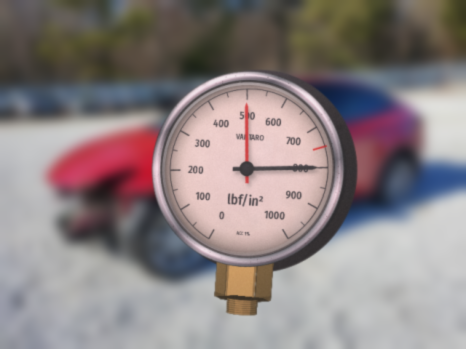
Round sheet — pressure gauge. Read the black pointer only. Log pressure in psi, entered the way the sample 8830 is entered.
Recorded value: 800
